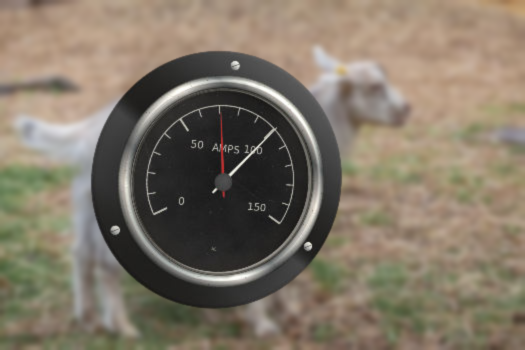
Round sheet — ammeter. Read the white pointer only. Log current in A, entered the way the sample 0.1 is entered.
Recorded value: 100
